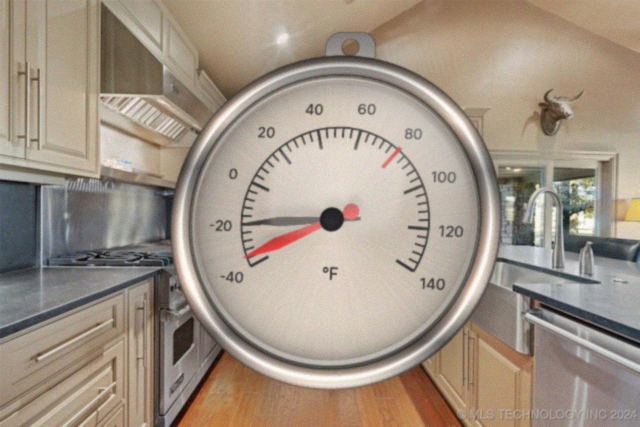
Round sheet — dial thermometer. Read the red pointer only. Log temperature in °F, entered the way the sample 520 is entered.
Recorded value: -36
